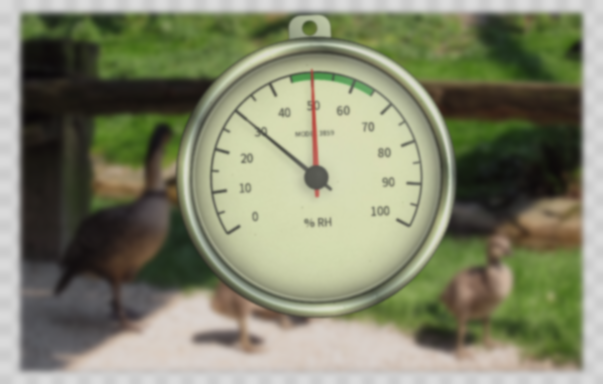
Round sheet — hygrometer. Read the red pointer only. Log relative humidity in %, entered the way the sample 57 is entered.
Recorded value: 50
